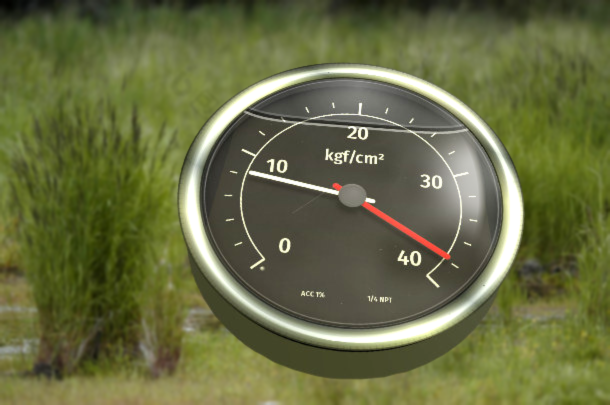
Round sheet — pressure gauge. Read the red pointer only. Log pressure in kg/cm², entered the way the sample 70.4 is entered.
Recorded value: 38
